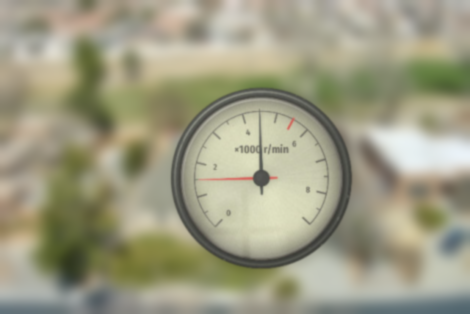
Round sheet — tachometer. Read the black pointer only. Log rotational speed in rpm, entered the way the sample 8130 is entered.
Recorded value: 4500
